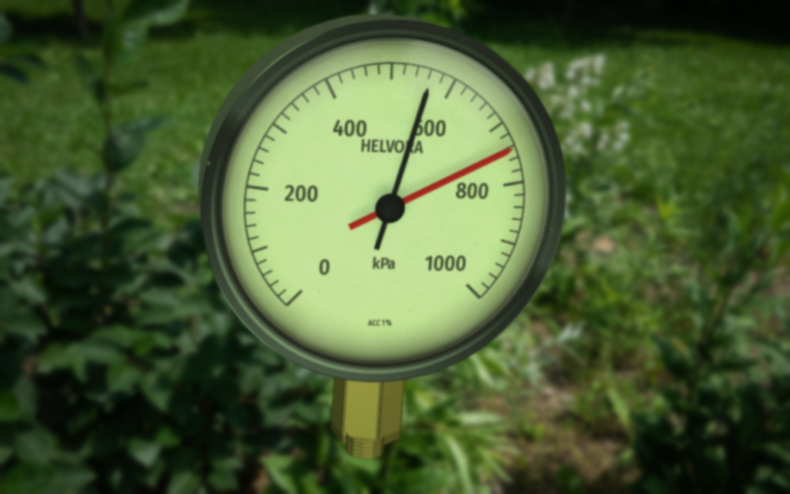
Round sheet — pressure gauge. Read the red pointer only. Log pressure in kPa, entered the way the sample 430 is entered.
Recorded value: 740
